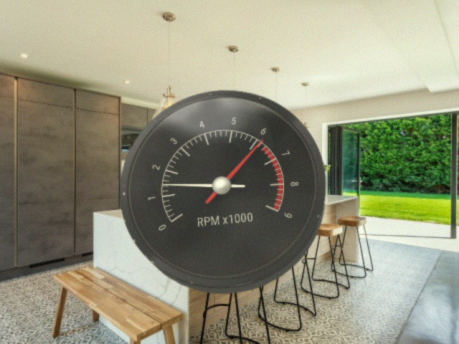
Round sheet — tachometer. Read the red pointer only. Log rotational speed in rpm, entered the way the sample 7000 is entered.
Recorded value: 6200
